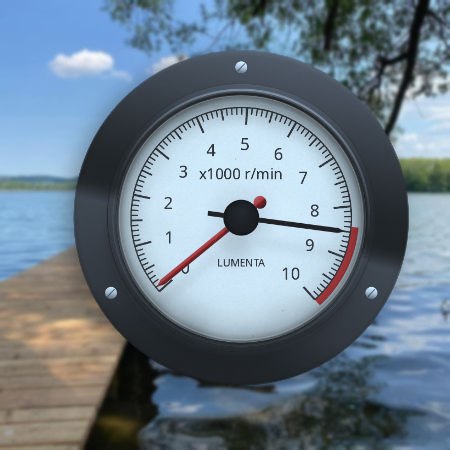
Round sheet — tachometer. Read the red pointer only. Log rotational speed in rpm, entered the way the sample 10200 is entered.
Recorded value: 100
